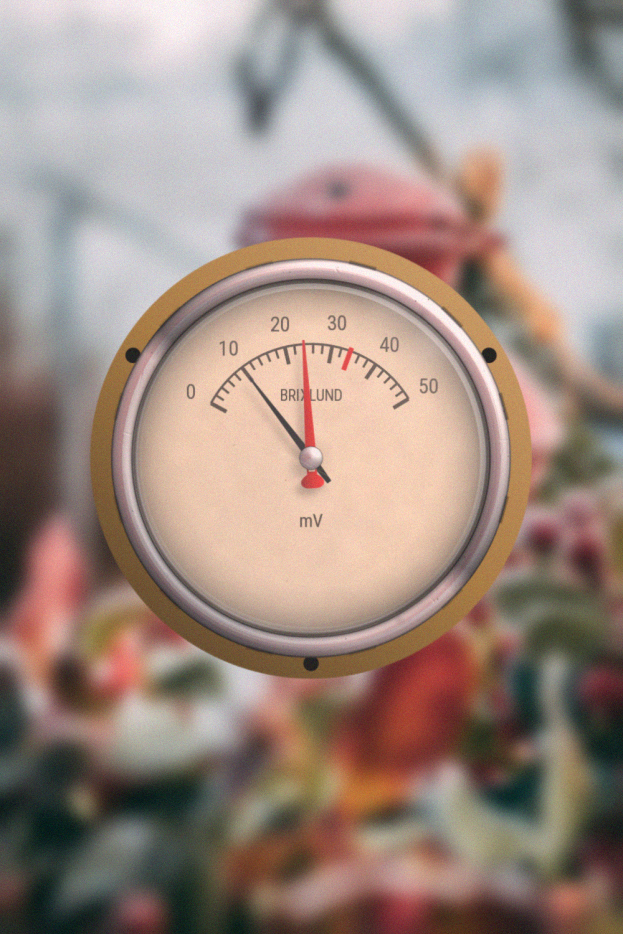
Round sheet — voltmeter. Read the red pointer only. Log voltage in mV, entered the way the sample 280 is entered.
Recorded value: 24
